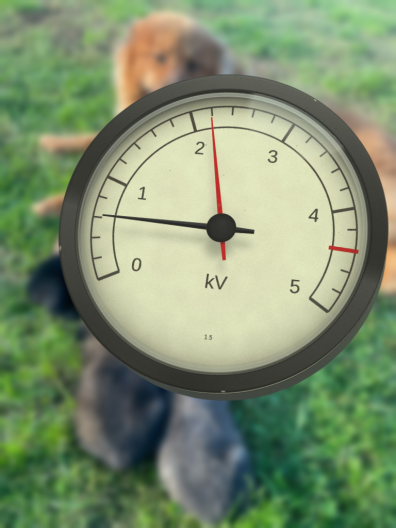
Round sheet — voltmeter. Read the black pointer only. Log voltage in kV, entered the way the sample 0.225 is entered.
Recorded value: 0.6
